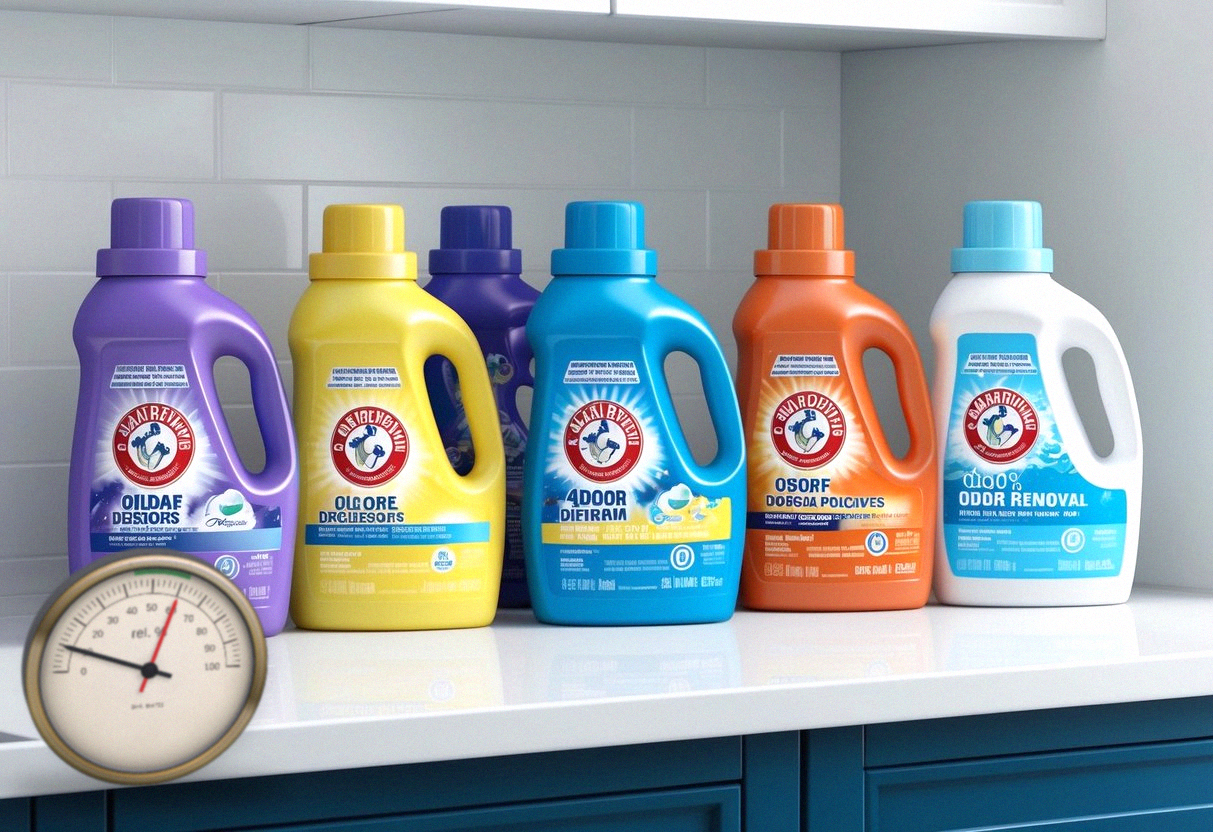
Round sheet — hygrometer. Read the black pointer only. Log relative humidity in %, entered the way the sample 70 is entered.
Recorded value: 10
